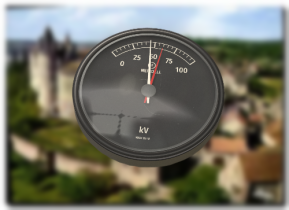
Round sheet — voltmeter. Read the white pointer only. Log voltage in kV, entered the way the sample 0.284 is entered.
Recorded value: 45
